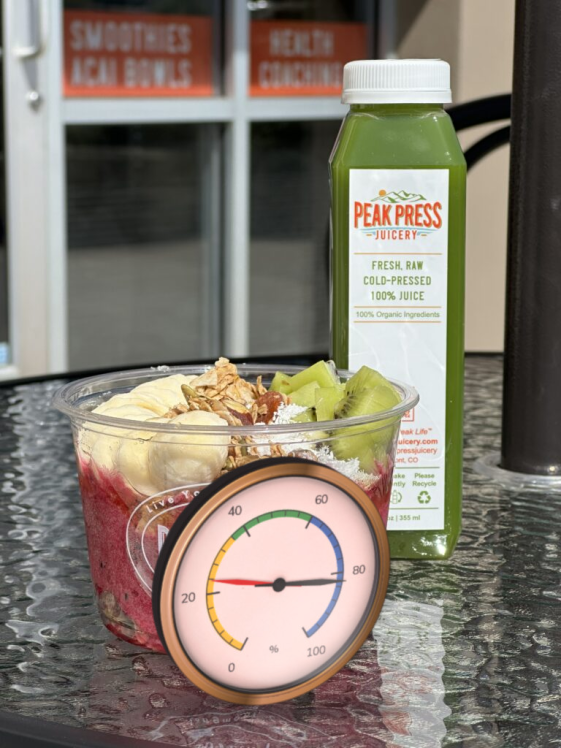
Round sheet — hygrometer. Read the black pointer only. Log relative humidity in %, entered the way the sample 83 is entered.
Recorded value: 82
